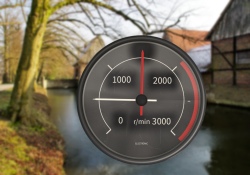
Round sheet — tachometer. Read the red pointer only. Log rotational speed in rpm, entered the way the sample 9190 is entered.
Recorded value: 1500
